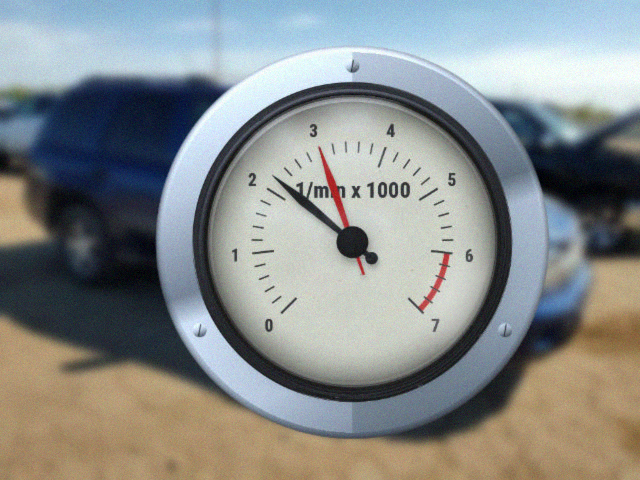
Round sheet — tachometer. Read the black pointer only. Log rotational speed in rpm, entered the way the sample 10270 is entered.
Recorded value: 2200
